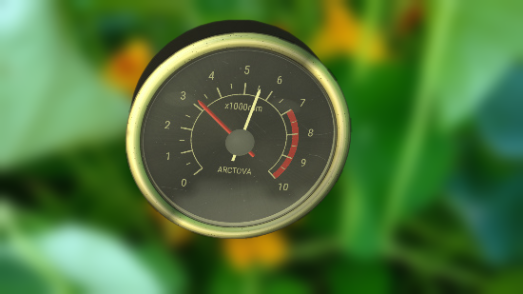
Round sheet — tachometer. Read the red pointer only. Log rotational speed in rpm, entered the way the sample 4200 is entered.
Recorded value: 3250
